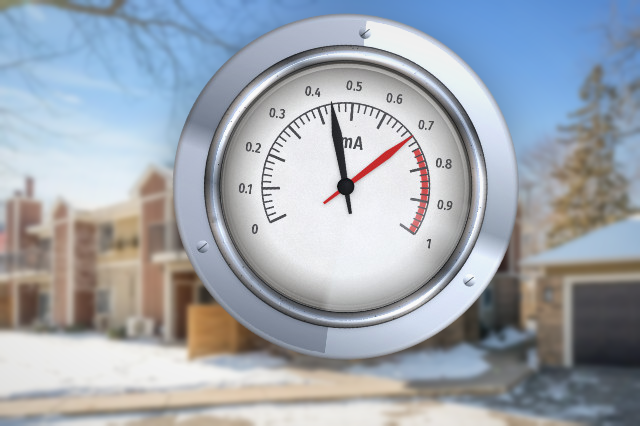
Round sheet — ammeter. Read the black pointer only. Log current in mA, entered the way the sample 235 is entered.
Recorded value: 0.44
